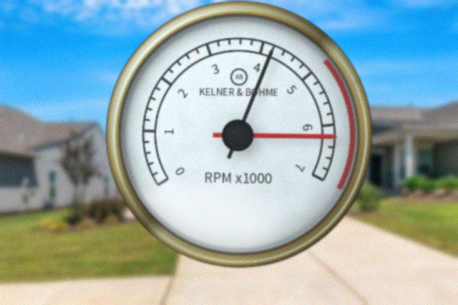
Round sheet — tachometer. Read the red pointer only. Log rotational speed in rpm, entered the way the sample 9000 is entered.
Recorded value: 6200
